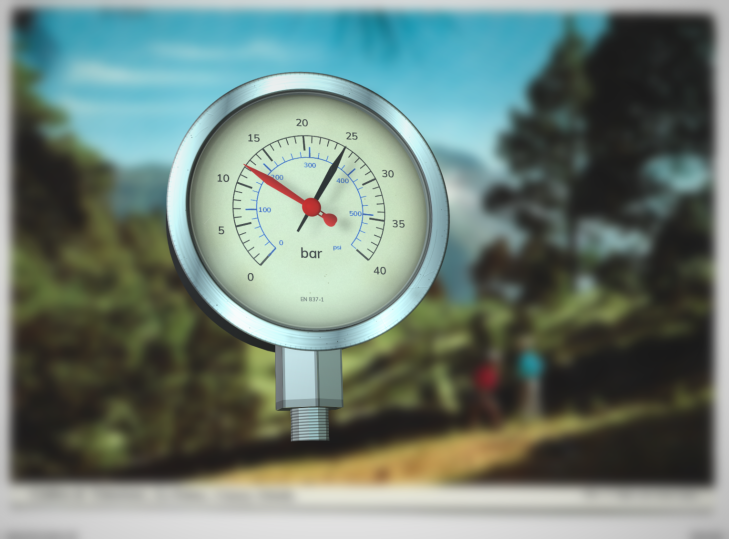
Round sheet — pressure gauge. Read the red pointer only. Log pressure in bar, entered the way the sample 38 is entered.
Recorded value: 12
